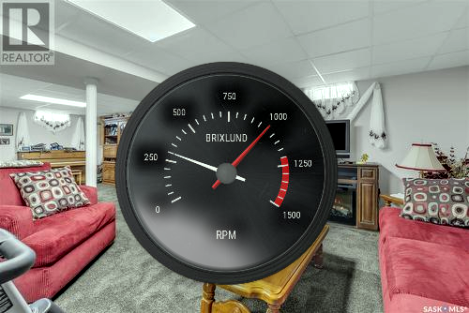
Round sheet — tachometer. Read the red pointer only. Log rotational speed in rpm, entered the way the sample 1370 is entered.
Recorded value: 1000
